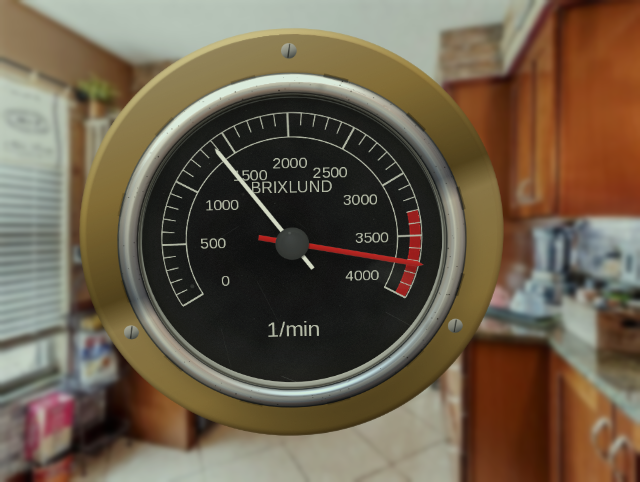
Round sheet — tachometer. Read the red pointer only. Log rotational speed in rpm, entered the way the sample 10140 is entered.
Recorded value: 3700
